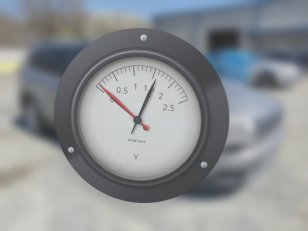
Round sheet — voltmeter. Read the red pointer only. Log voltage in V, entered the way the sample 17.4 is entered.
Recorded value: 0.1
